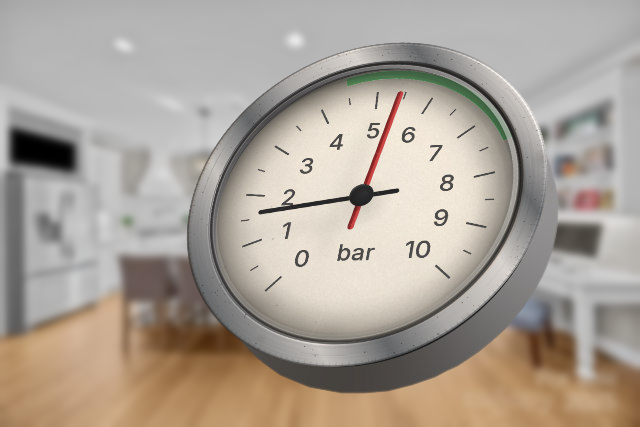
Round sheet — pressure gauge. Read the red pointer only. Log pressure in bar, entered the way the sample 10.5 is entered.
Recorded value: 5.5
